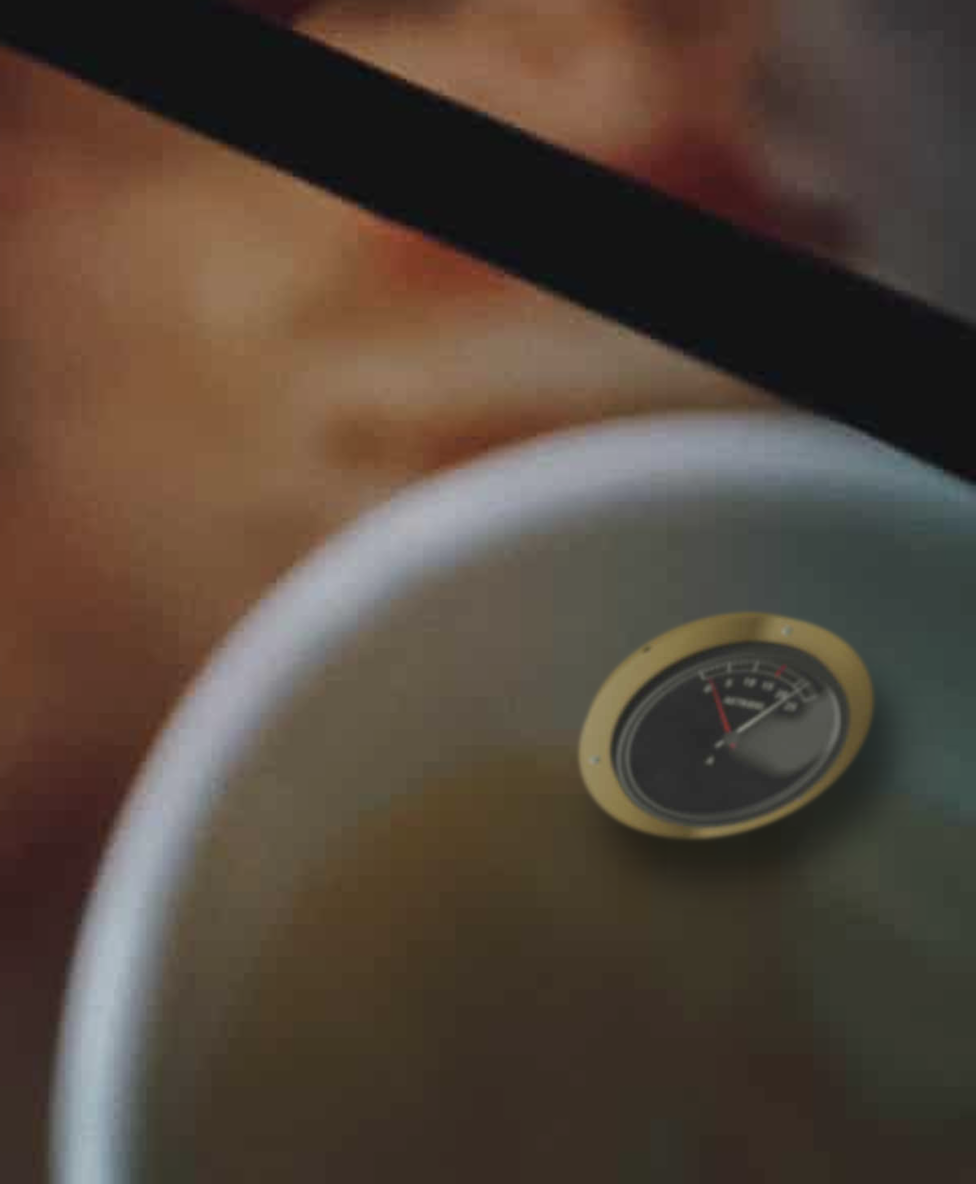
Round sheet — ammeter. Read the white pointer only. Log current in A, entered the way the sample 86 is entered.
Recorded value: 20
